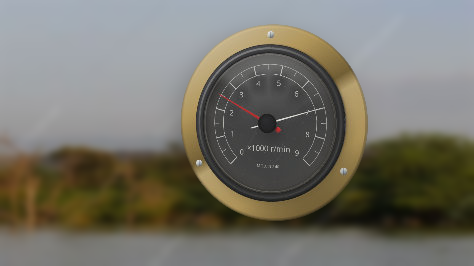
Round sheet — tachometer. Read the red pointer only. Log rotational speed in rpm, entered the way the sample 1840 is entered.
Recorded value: 2500
